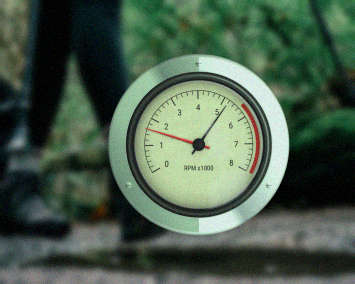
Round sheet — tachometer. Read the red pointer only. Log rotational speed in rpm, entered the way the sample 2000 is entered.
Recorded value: 1600
